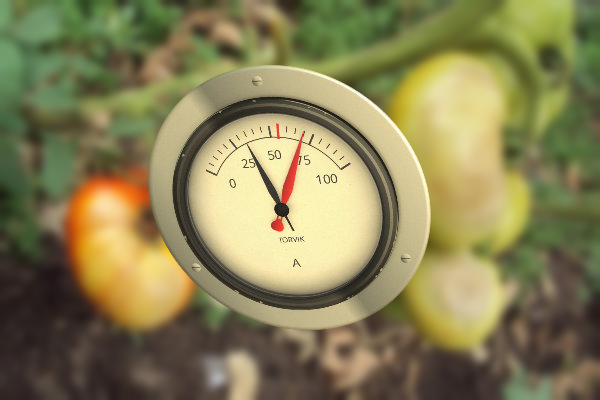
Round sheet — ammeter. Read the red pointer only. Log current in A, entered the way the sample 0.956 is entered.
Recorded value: 70
